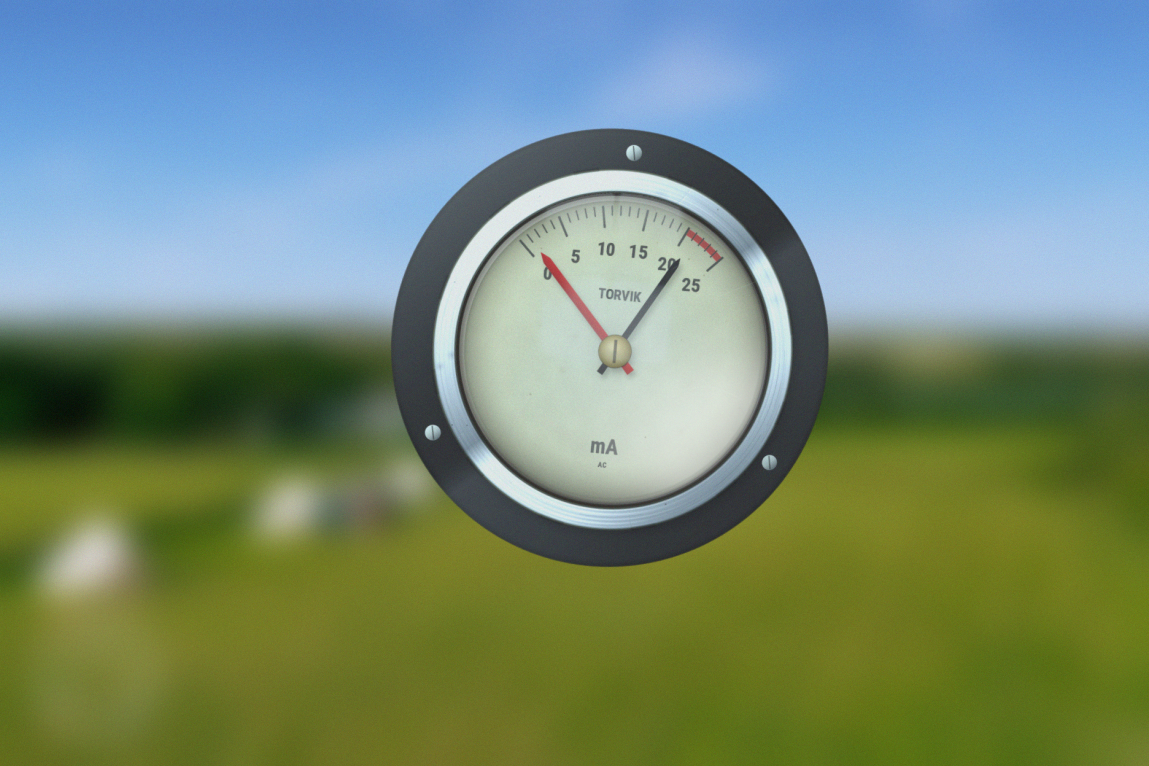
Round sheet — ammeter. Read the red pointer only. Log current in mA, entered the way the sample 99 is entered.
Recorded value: 1
